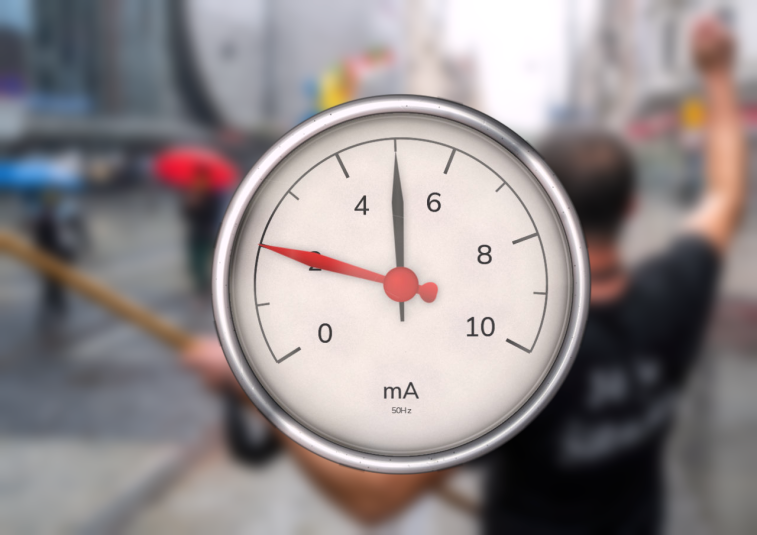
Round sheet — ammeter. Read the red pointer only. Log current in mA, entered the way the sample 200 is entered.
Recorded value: 2
